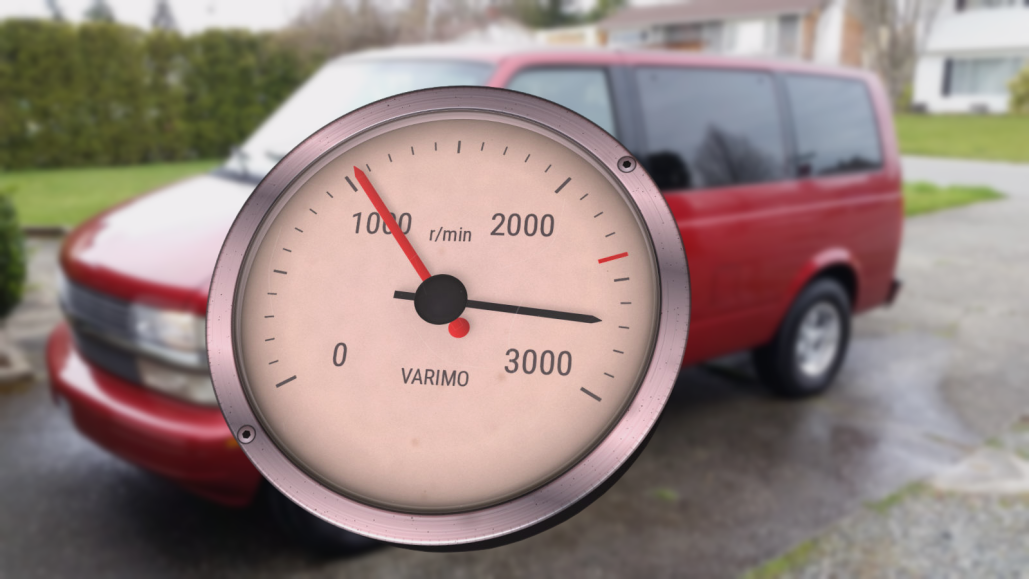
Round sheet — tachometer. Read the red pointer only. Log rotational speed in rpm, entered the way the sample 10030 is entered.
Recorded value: 1050
